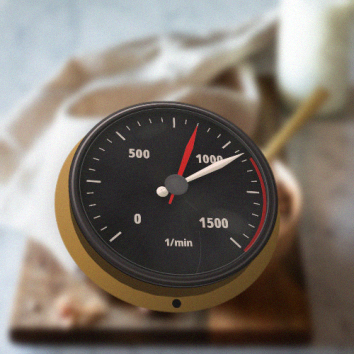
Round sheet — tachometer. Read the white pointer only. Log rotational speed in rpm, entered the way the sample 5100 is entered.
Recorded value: 1075
